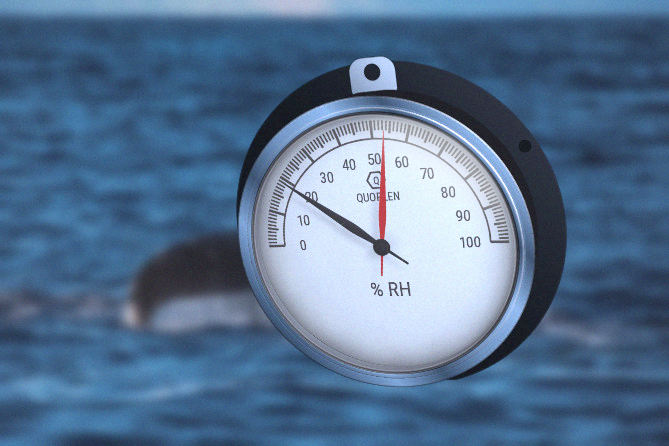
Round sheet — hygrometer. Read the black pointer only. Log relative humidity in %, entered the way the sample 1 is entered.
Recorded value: 20
